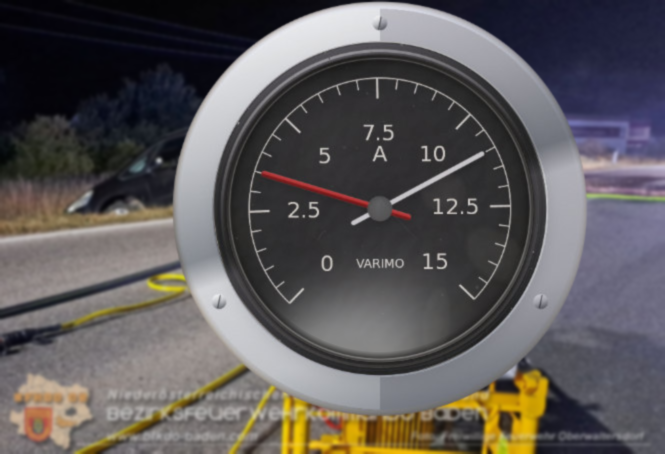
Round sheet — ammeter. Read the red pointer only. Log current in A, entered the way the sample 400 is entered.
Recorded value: 3.5
